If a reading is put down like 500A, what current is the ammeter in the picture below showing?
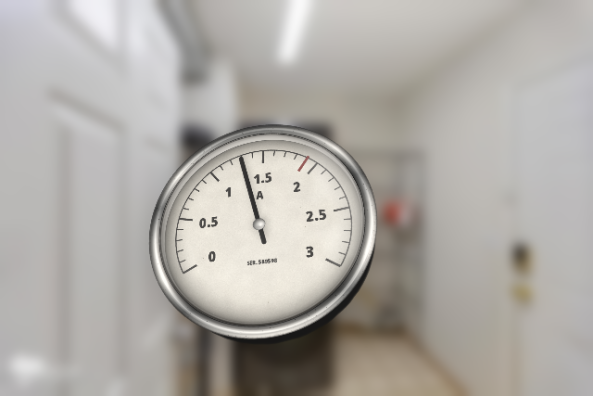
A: 1.3A
